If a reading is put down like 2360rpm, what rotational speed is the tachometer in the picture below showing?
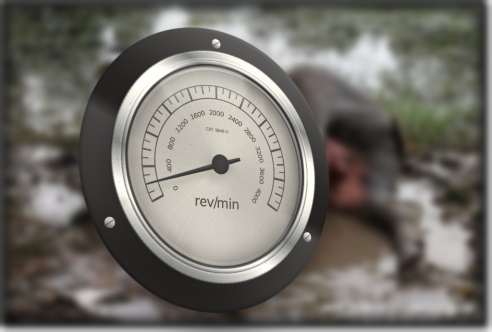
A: 200rpm
